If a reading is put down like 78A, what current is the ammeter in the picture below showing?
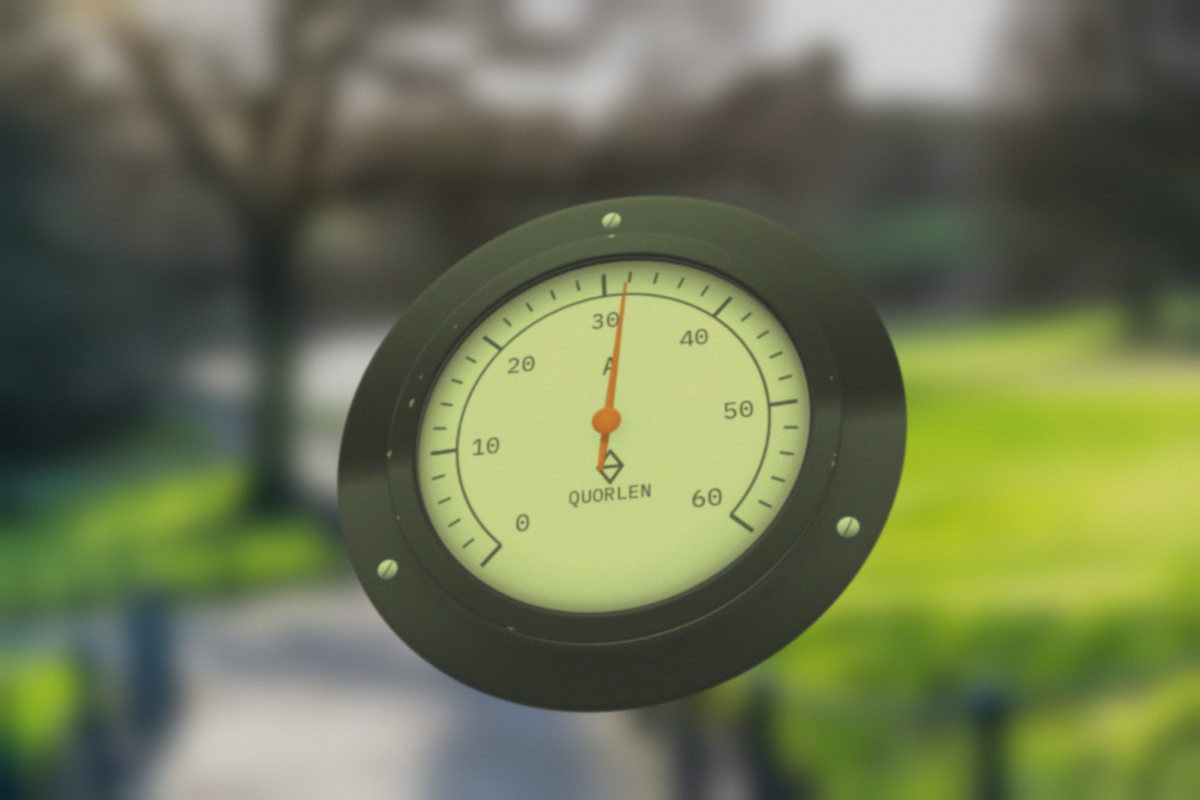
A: 32A
